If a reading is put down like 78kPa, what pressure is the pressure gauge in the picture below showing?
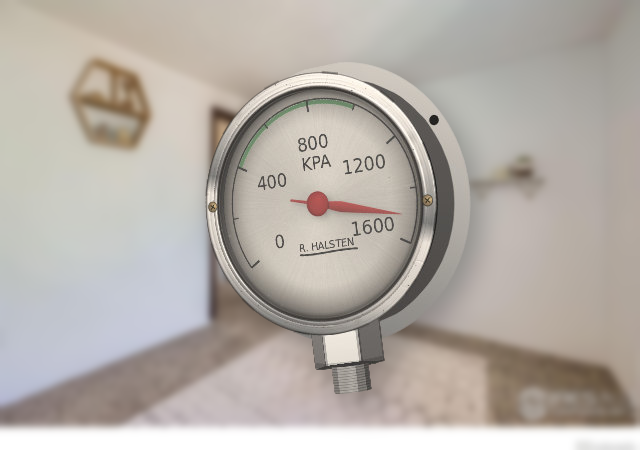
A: 1500kPa
